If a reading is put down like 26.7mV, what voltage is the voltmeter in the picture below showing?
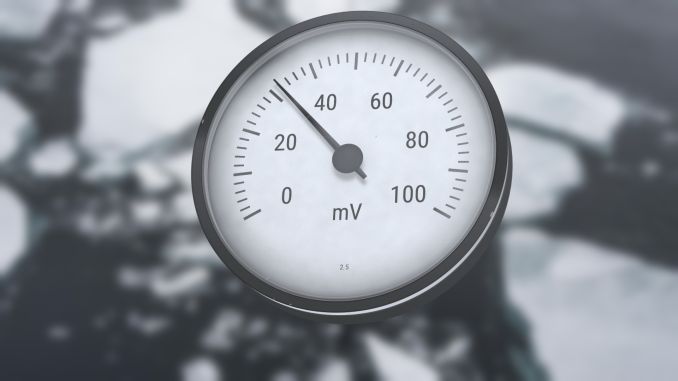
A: 32mV
